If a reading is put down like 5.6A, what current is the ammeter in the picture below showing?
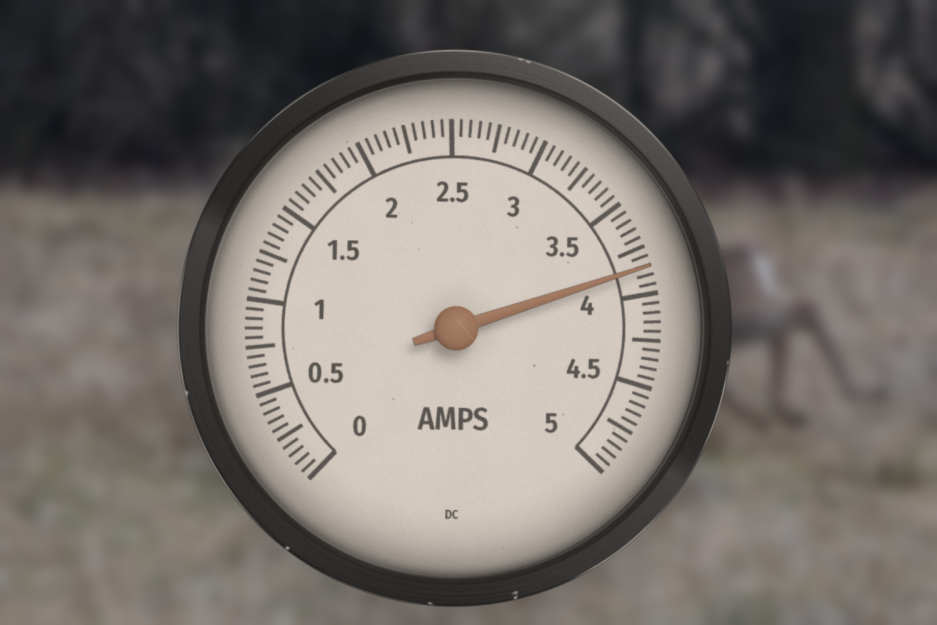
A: 3.85A
